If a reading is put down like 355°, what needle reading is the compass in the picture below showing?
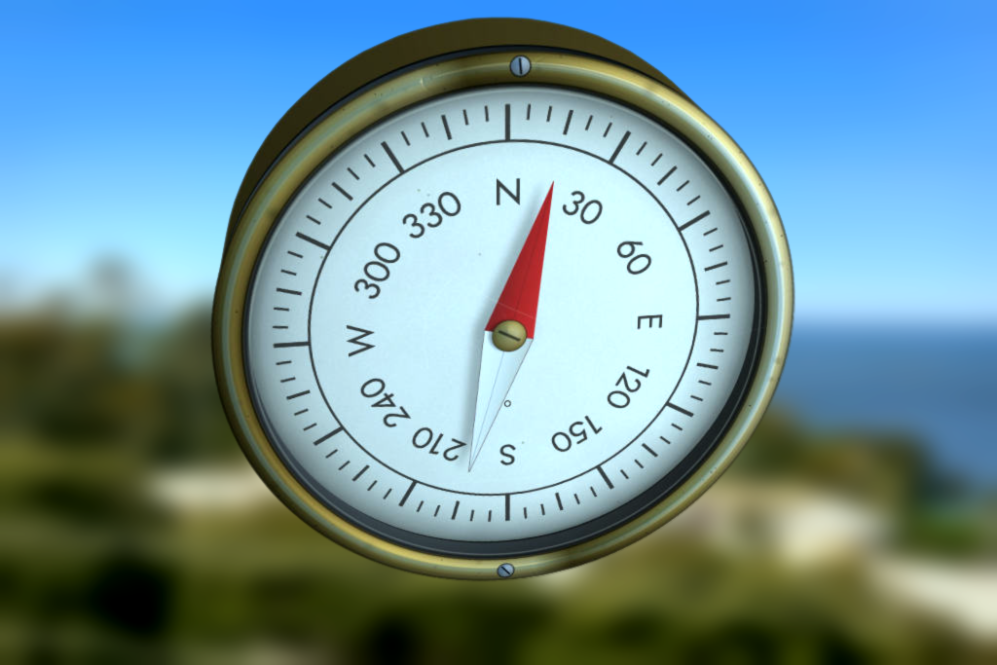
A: 15°
